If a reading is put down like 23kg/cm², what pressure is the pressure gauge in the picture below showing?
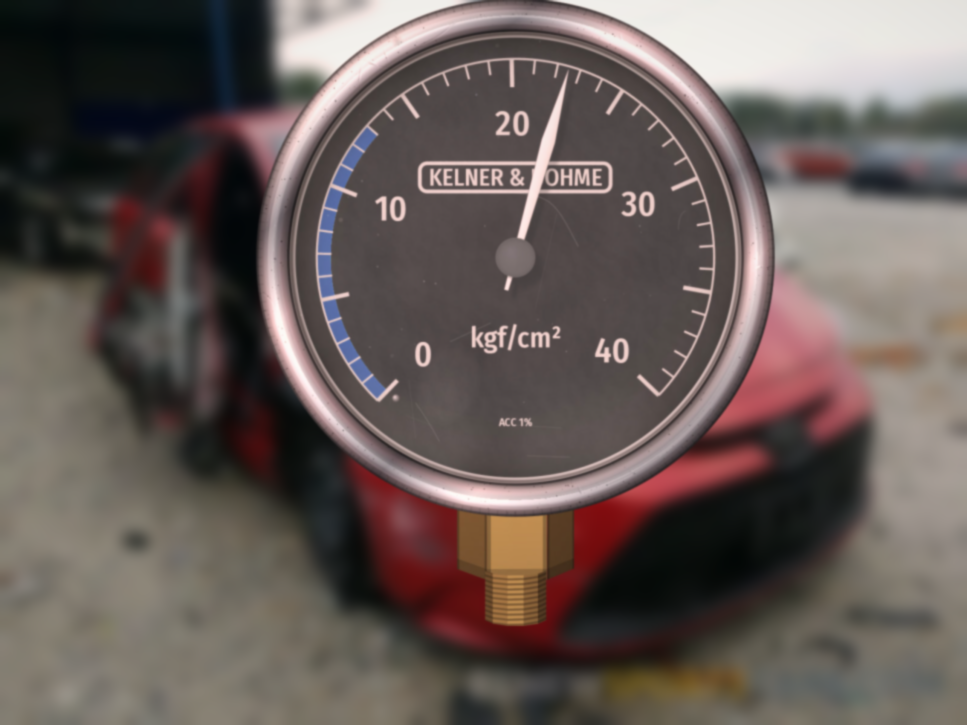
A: 22.5kg/cm²
